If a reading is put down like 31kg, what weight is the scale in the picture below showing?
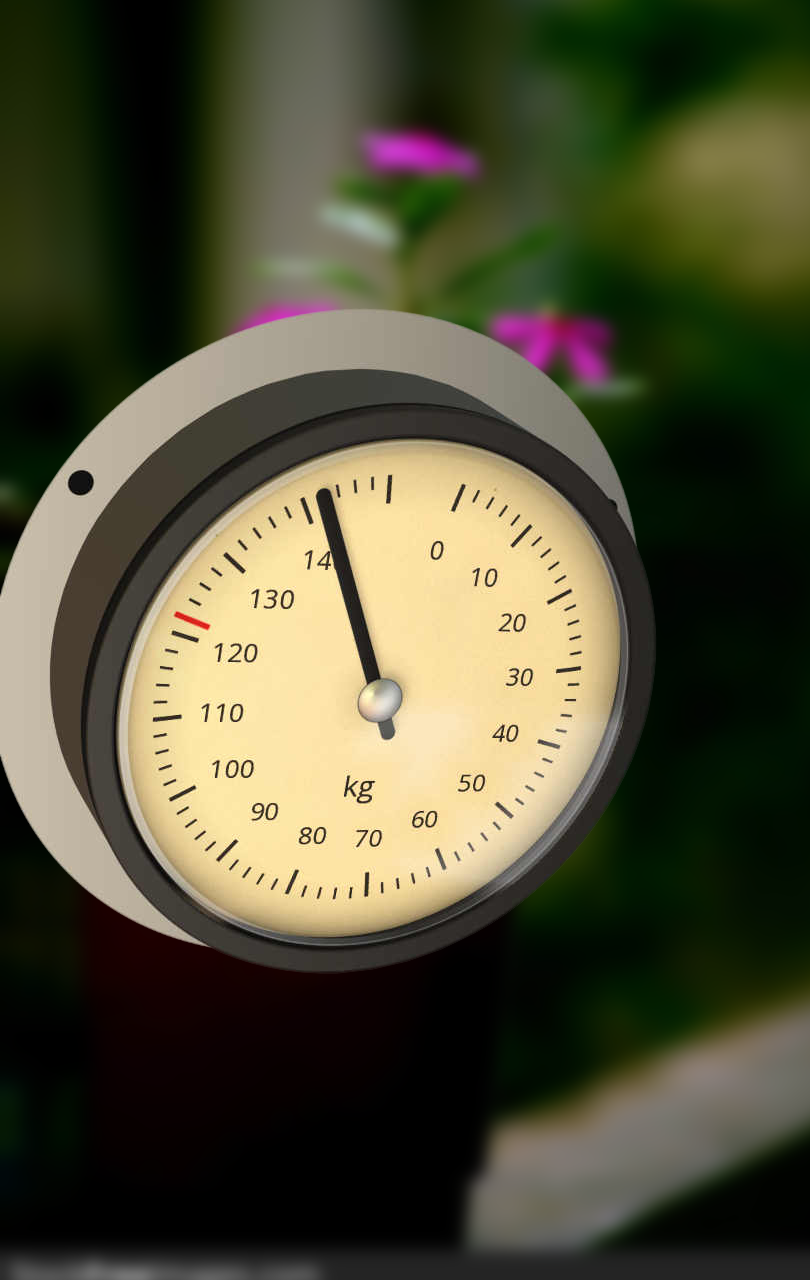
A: 142kg
